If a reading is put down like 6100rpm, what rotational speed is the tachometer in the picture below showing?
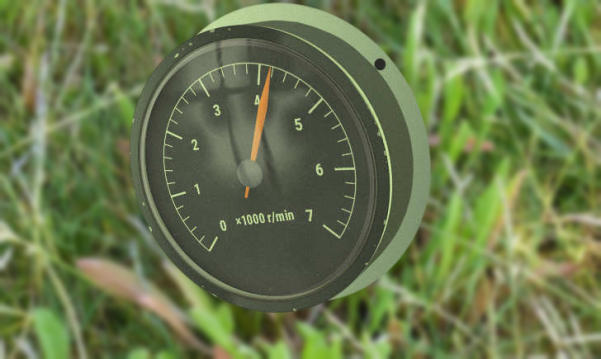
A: 4200rpm
